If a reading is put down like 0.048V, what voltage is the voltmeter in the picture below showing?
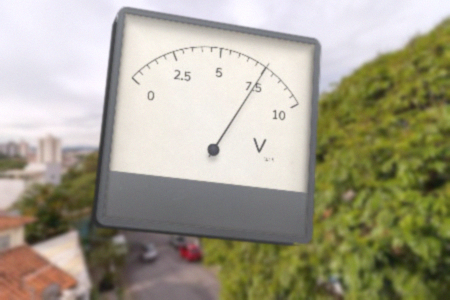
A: 7.5V
